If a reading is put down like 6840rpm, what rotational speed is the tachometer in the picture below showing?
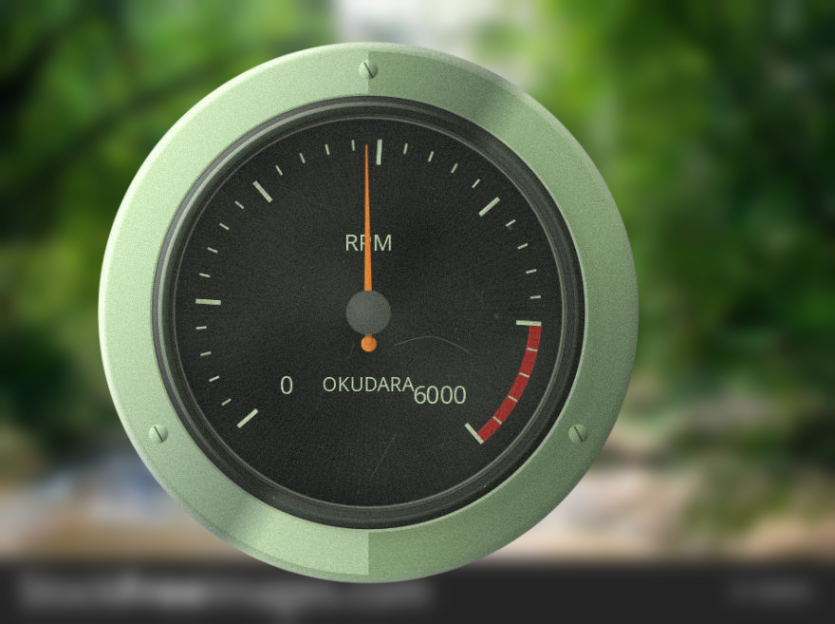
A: 2900rpm
